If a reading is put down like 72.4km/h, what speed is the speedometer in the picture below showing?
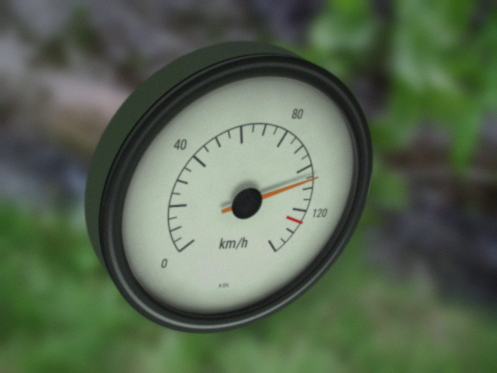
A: 105km/h
